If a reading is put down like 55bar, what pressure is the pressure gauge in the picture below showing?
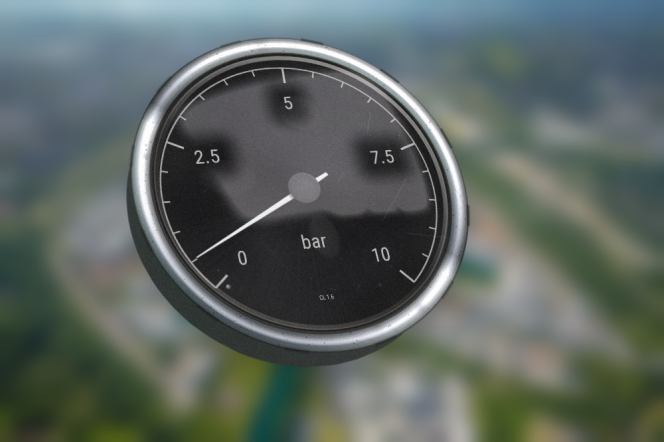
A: 0.5bar
